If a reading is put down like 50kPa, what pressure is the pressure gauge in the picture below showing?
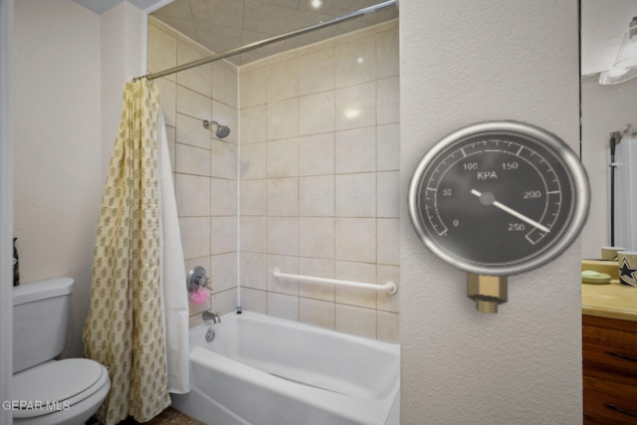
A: 235kPa
